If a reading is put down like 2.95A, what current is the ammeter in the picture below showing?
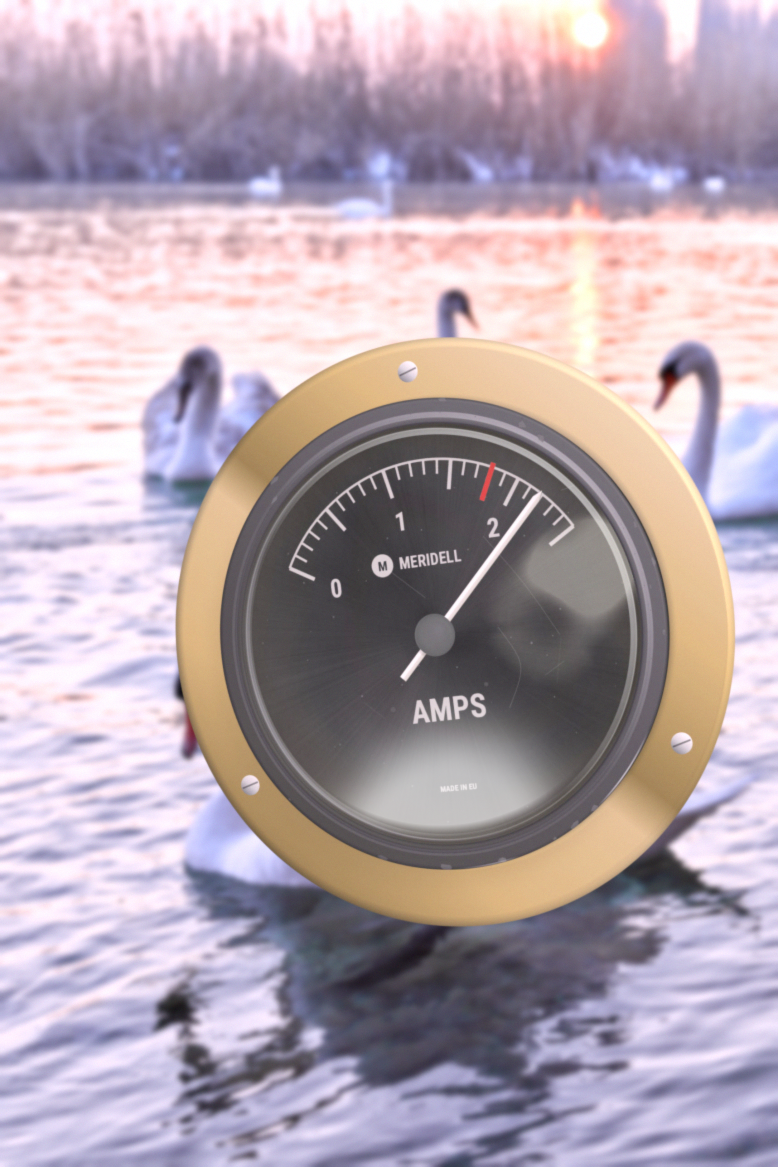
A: 2.2A
